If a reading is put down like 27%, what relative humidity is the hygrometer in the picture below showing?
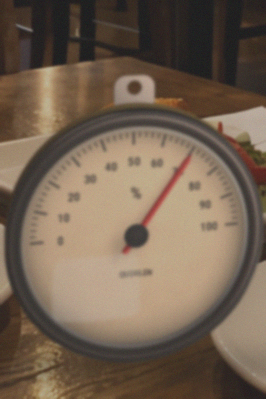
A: 70%
